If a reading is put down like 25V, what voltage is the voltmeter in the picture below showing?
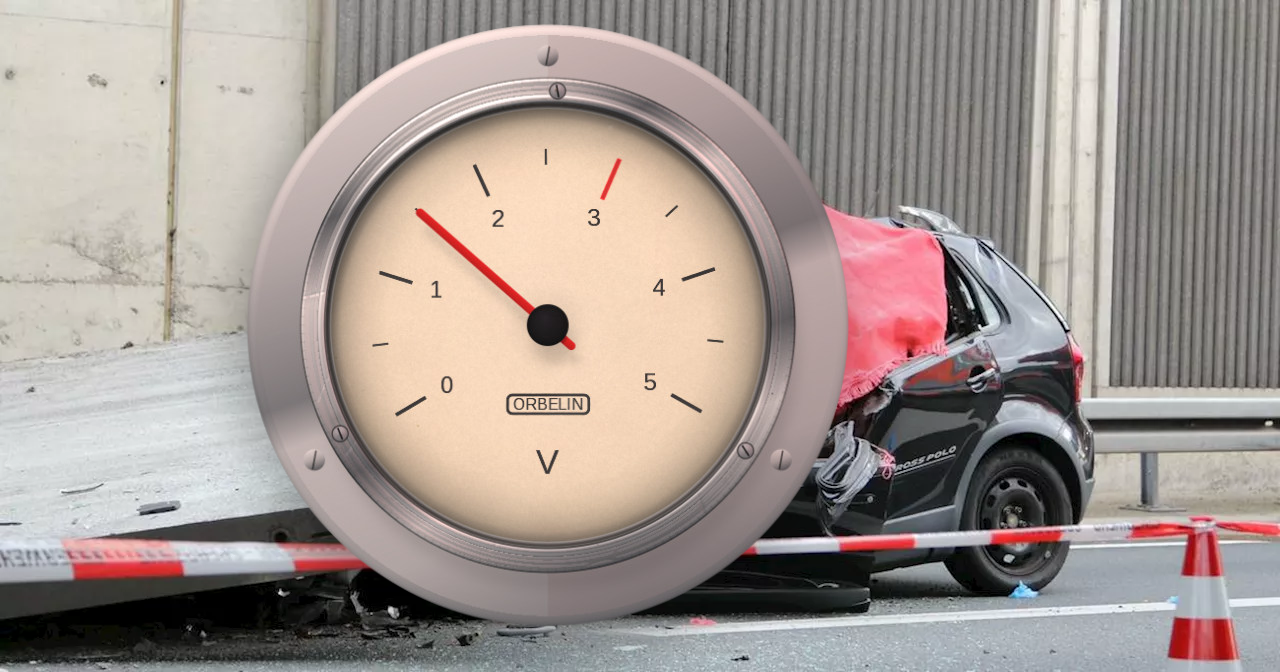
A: 1.5V
